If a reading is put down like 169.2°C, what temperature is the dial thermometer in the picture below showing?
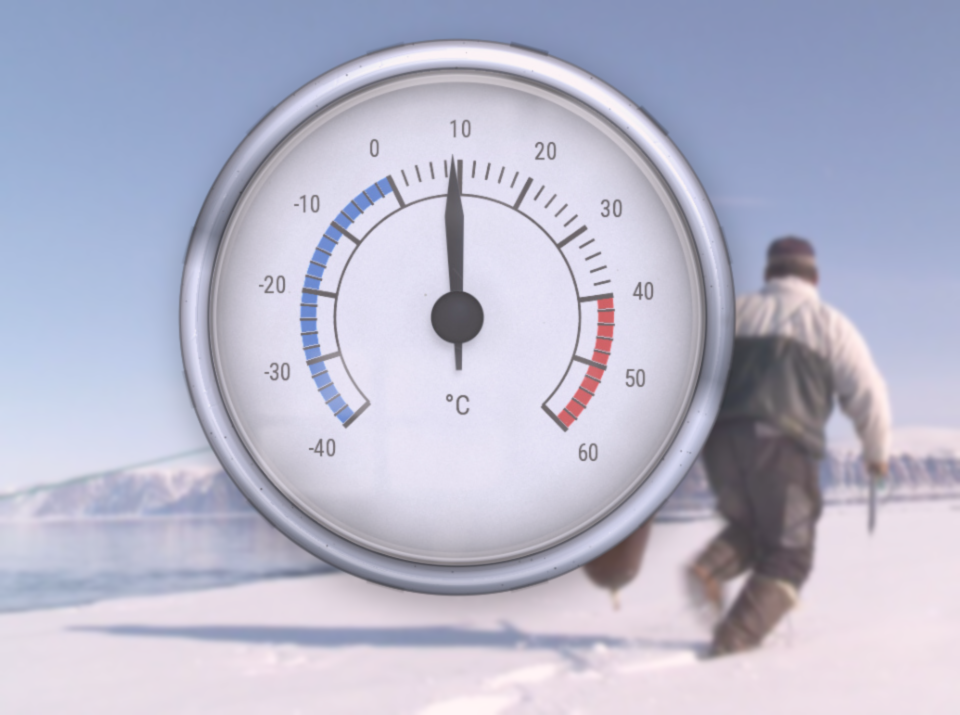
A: 9°C
